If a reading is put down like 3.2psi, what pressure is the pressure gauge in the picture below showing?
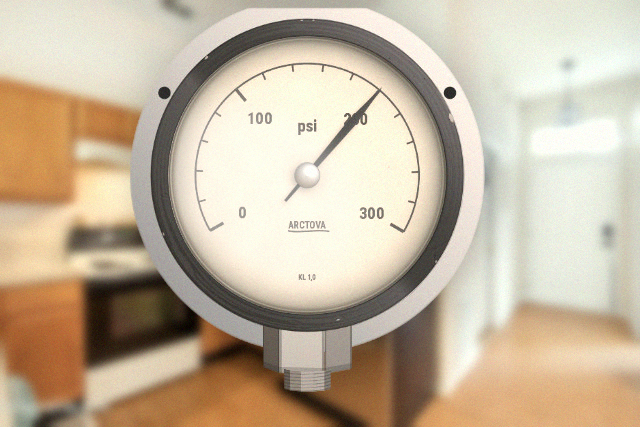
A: 200psi
